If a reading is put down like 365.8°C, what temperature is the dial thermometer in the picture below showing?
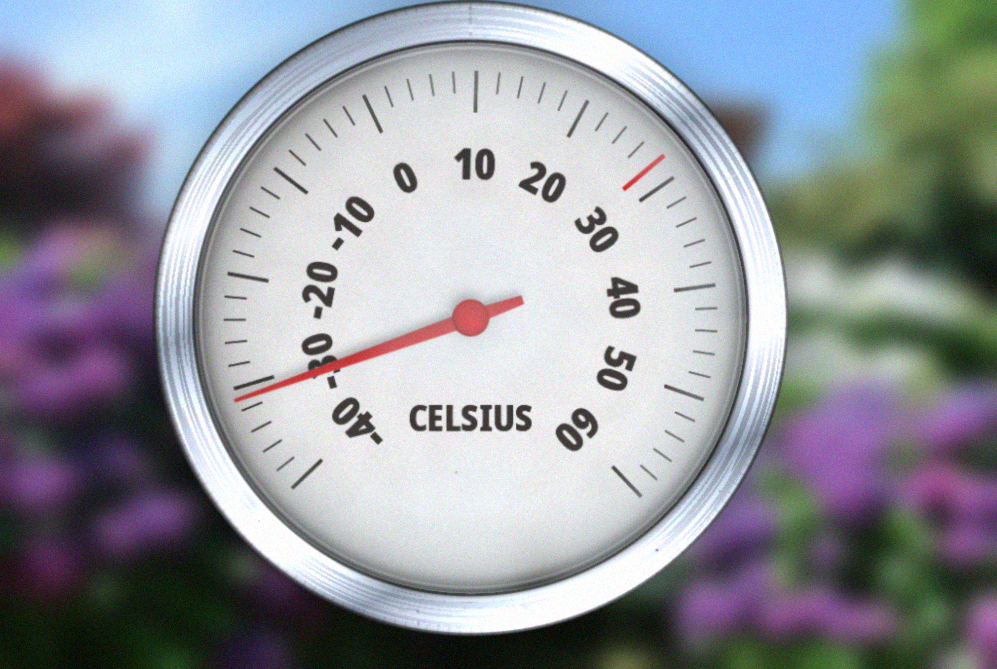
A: -31°C
